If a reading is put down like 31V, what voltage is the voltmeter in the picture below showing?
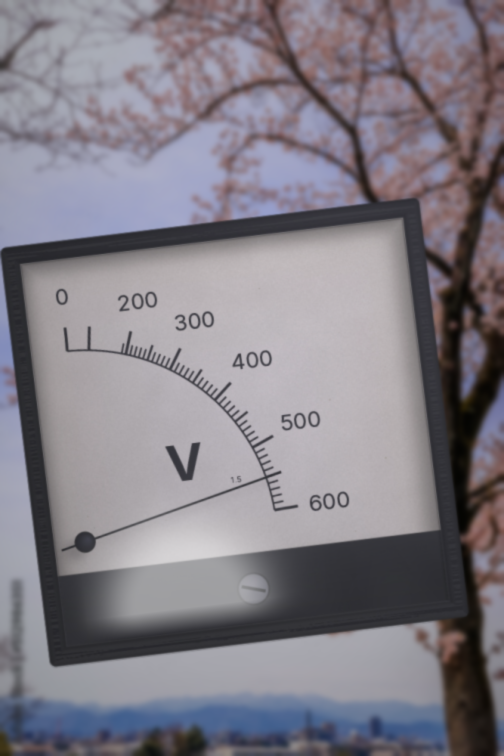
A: 550V
